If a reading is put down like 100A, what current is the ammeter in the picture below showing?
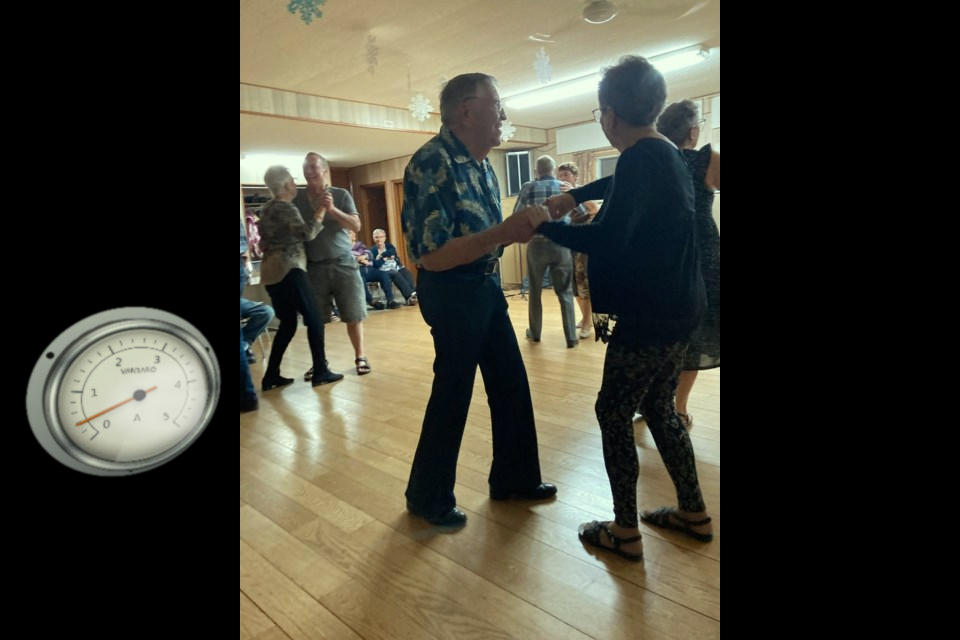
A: 0.4A
